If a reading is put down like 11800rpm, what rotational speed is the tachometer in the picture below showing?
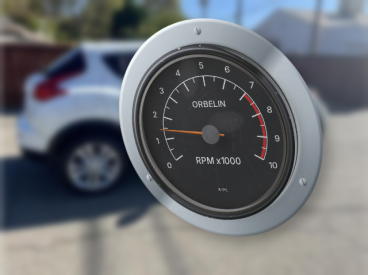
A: 1500rpm
